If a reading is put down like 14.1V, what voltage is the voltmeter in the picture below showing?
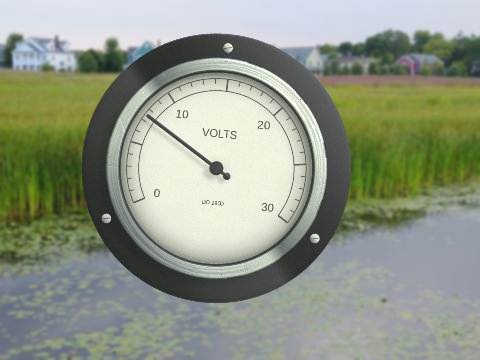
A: 7.5V
